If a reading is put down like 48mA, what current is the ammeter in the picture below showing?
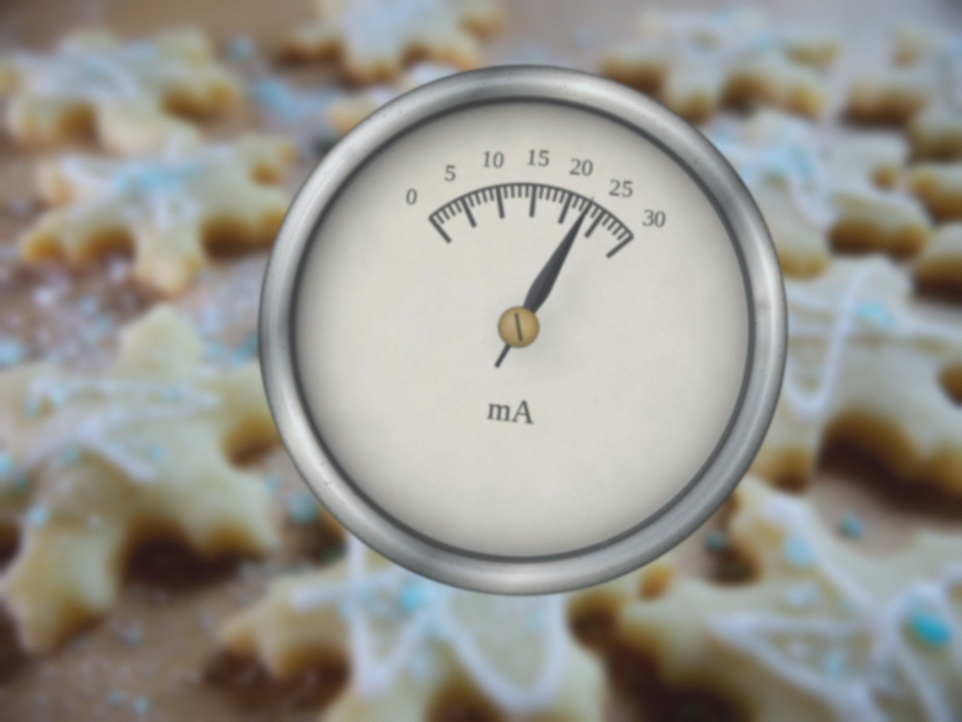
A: 23mA
